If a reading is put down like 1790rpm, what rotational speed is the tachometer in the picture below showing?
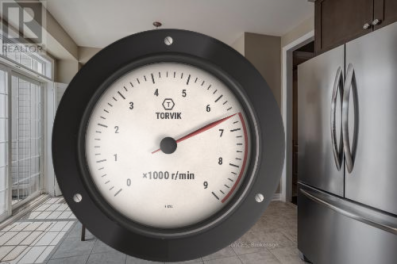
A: 6600rpm
